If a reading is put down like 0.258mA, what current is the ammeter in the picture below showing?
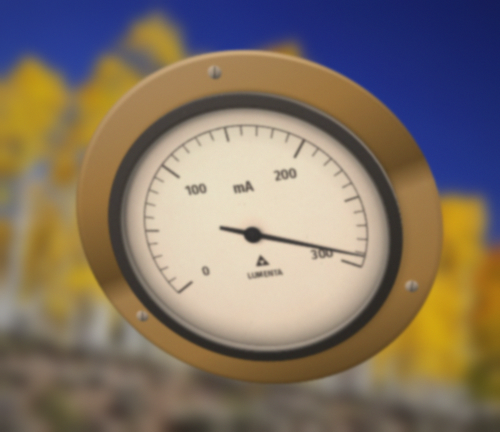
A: 290mA
